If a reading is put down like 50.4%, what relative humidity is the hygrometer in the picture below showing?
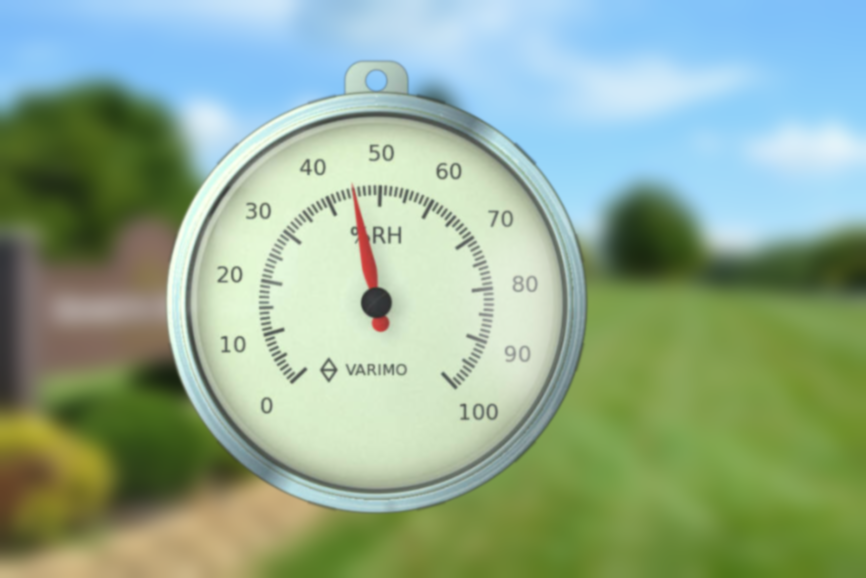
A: 45%
